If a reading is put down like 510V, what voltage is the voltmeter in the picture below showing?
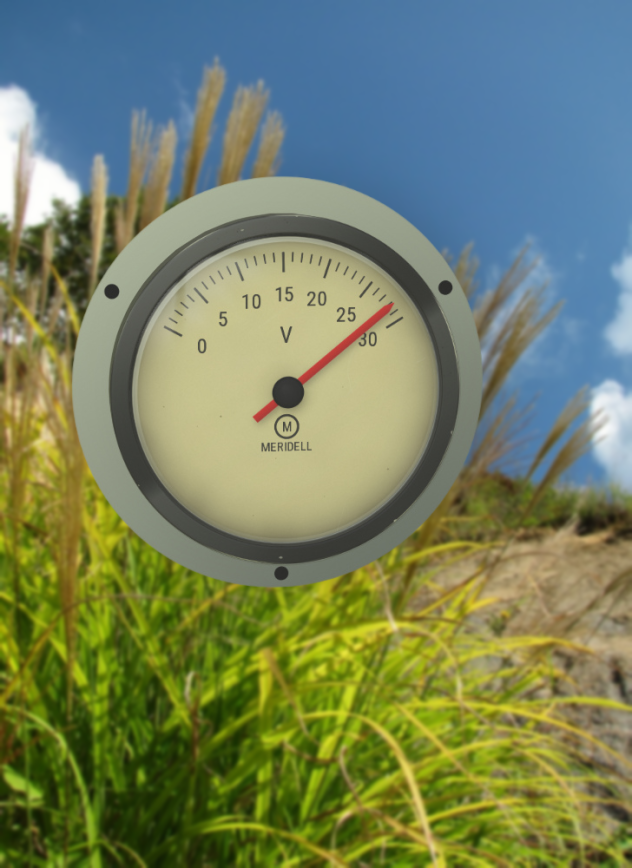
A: 28V
